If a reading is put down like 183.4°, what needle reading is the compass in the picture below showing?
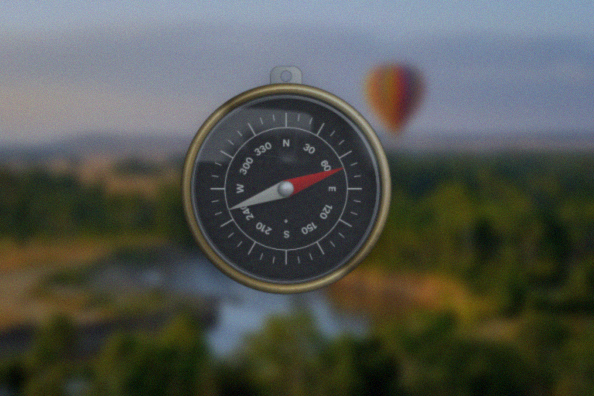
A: 70°
